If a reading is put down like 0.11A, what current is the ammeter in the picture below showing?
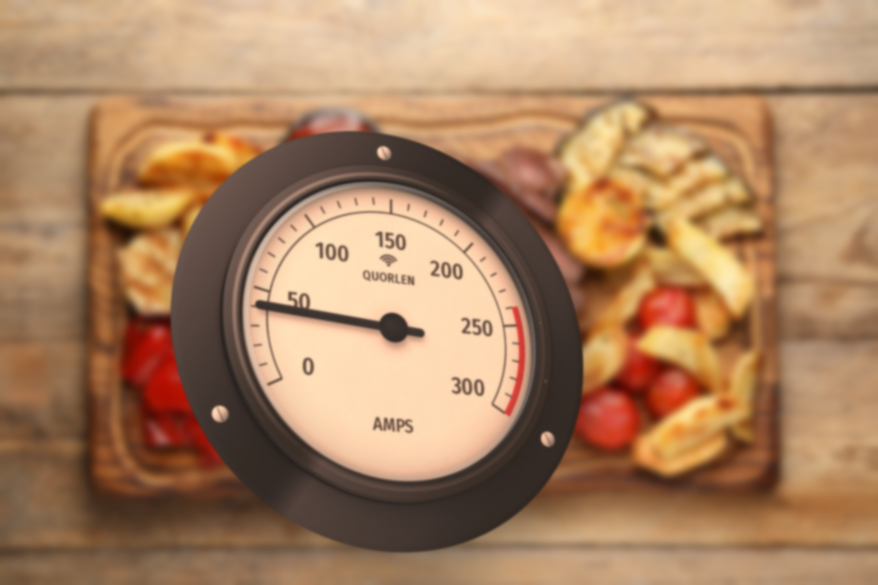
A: 40A
